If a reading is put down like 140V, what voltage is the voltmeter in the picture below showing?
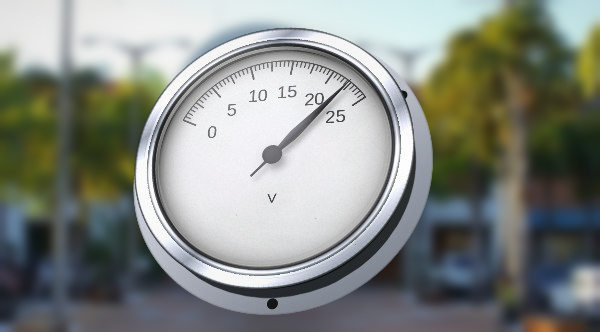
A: 22.5V
